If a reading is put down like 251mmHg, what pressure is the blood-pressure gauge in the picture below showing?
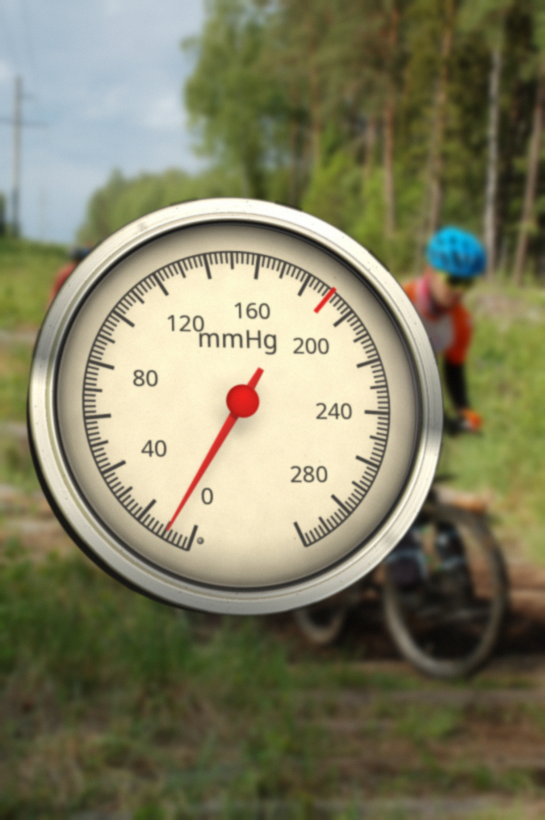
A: 10mmHg
